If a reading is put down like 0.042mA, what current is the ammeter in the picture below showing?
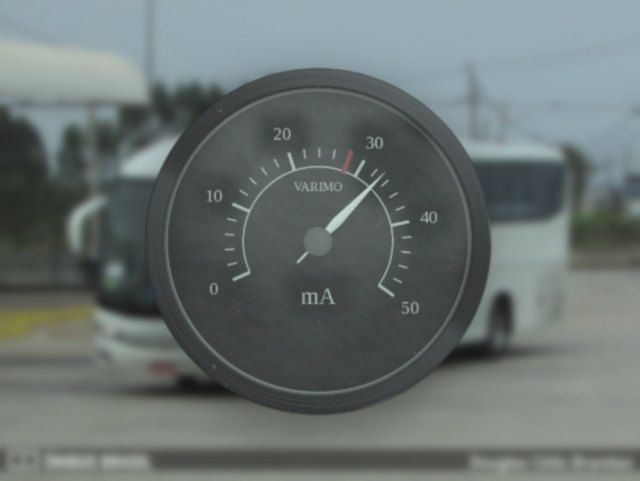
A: 33mA
